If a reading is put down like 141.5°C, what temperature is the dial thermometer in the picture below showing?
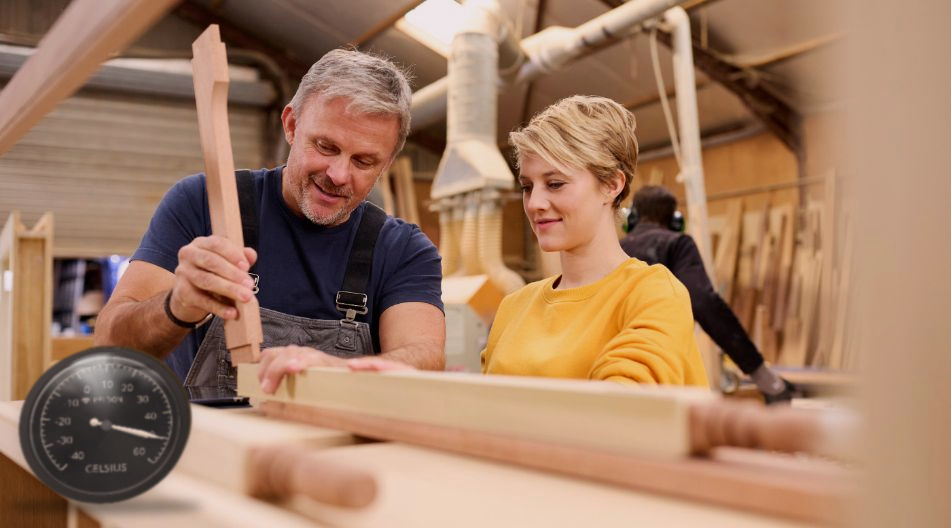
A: 50°C
